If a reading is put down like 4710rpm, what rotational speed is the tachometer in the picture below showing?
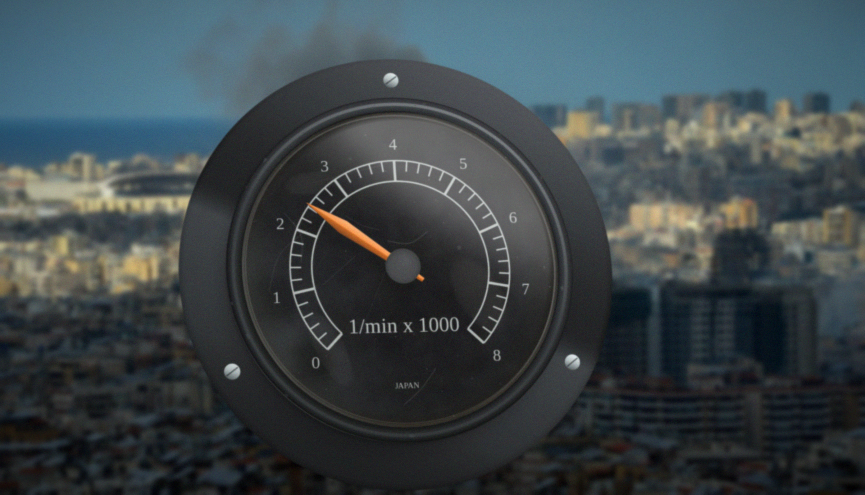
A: 2400rpm
